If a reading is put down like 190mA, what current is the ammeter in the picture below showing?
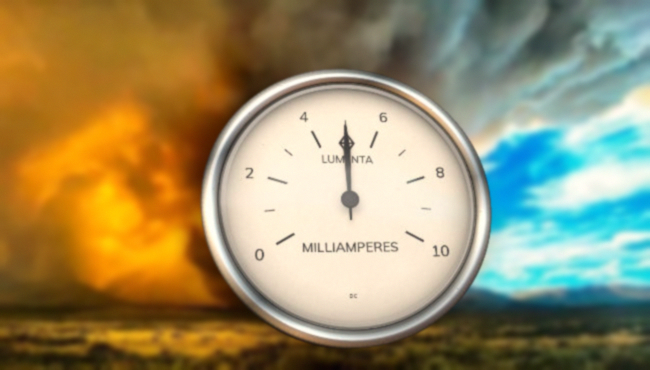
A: 5mA
